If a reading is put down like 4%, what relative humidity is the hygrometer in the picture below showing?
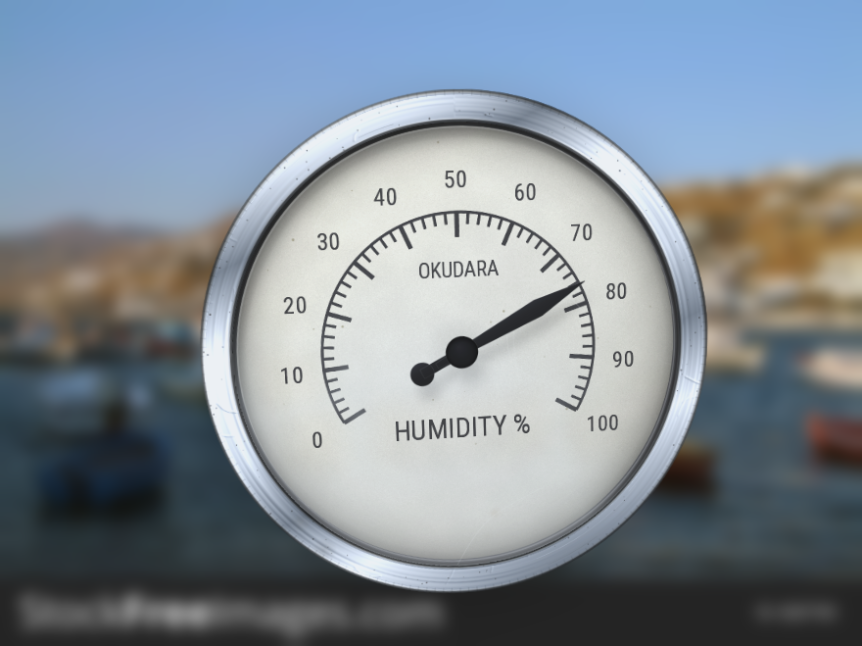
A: 76%
